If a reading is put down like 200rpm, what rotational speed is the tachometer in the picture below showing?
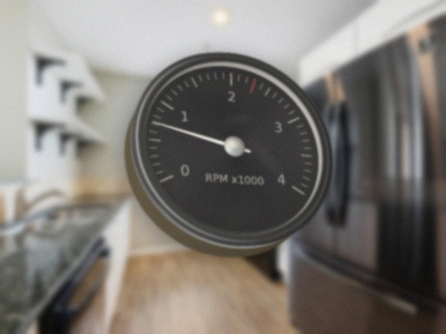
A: 700rpm
